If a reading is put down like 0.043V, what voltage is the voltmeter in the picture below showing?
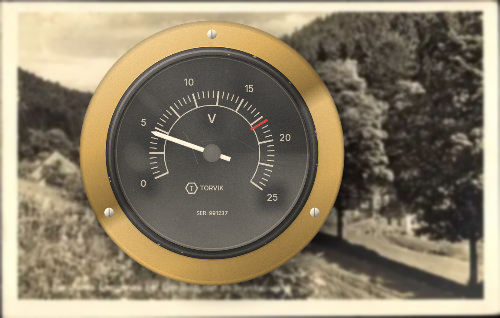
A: 4.5V
